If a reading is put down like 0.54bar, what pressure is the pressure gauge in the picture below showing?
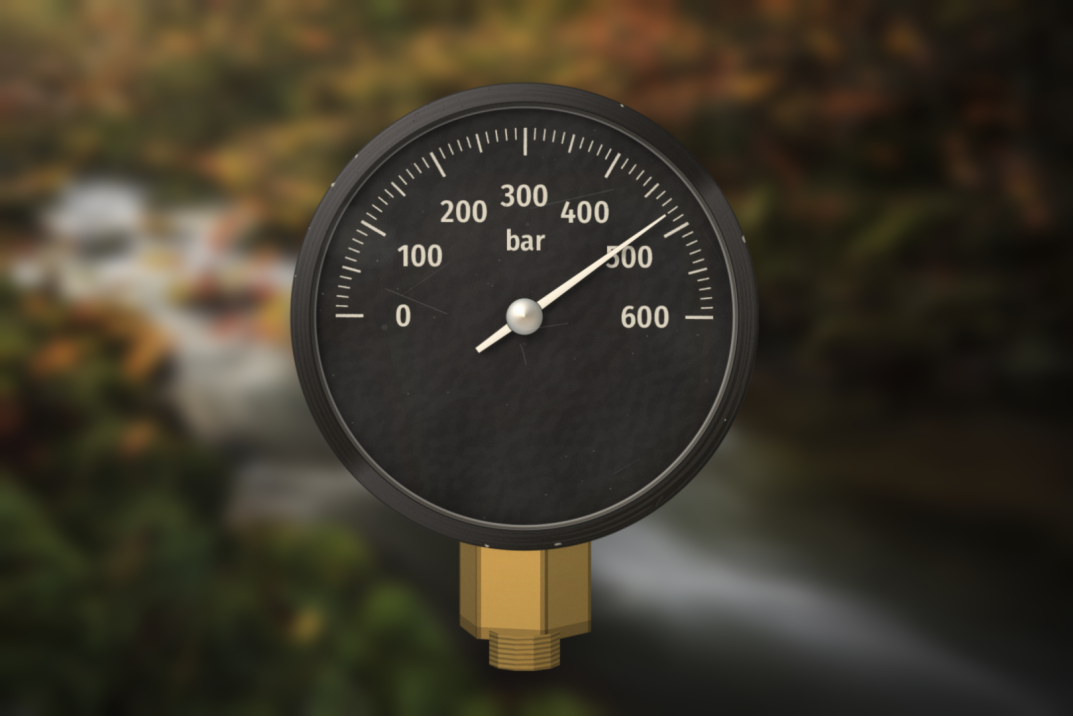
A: 480bar
